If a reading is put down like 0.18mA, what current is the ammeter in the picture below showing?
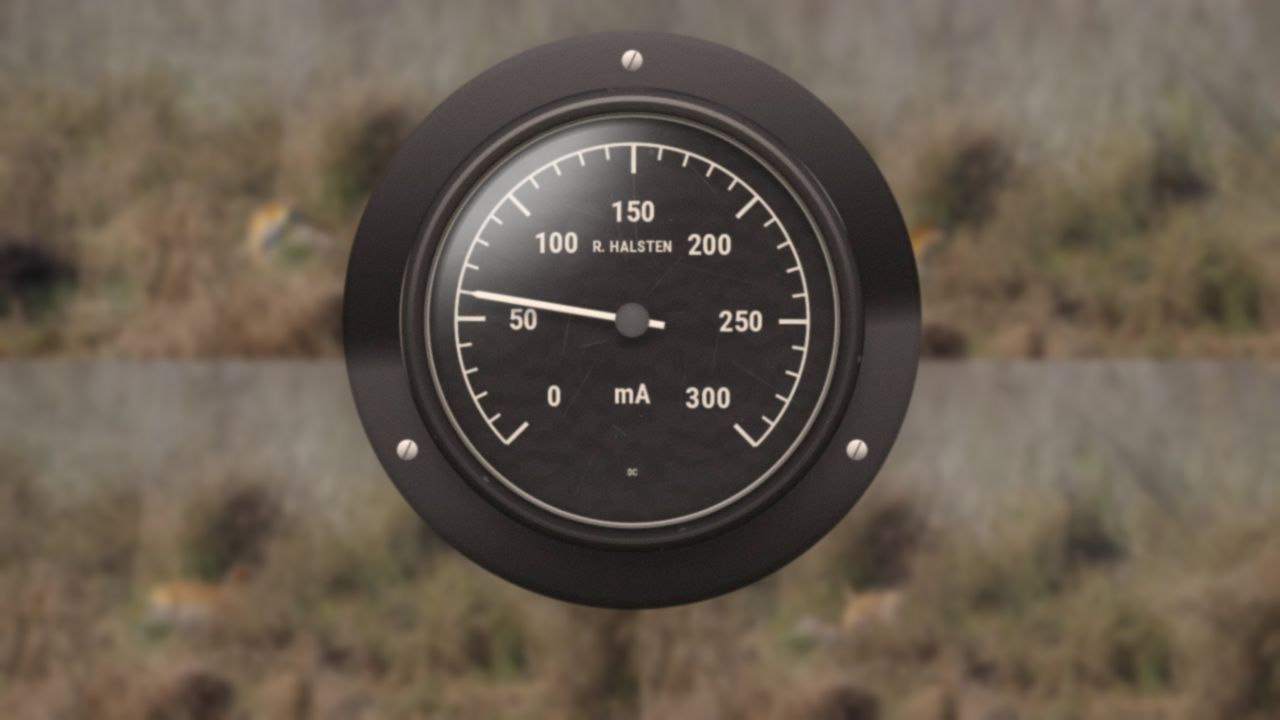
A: 60mA
